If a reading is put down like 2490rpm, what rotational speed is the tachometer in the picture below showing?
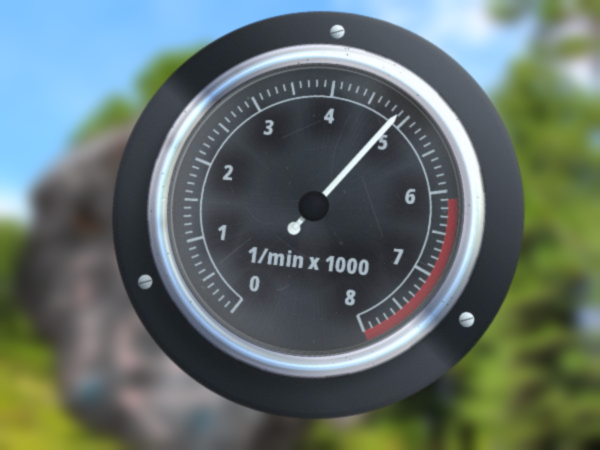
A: 4900rpm
